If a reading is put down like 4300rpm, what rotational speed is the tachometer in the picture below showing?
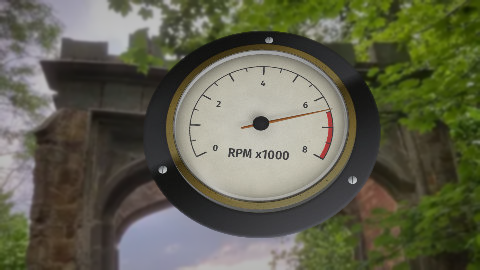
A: 6500rpm
